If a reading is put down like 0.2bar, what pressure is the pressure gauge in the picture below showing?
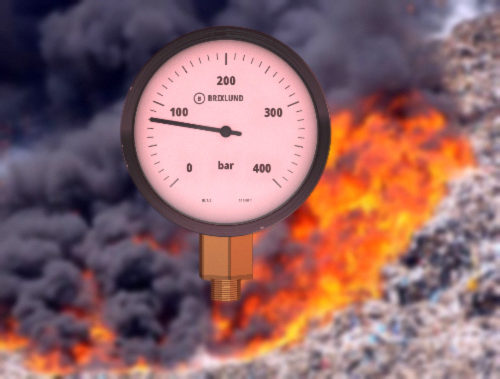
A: 80bar
